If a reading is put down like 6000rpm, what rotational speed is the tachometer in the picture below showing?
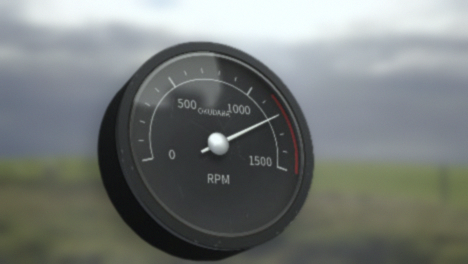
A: 1200rpm
